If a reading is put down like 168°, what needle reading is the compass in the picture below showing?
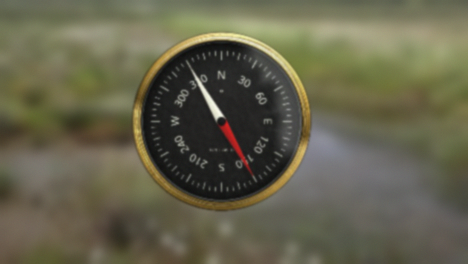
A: 150°
